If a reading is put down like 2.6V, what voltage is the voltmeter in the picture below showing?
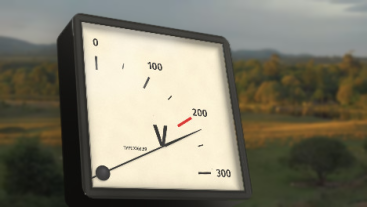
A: 225V
